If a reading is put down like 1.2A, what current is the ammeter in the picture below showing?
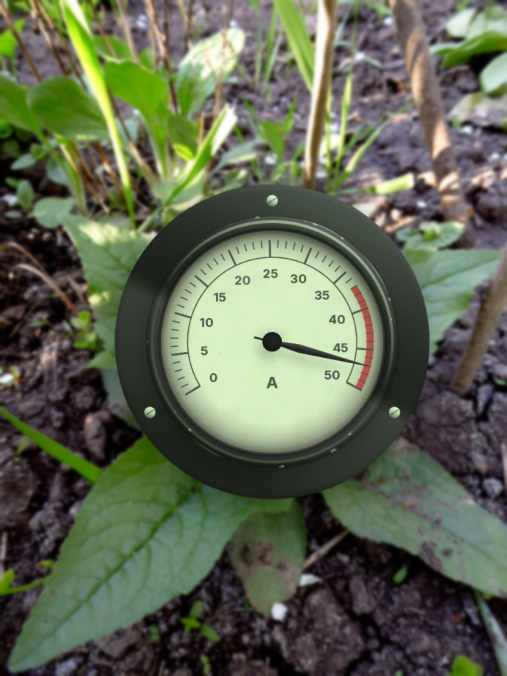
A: 47A
